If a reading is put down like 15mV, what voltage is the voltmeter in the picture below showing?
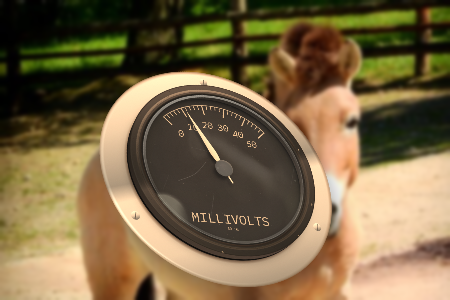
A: 10mV
